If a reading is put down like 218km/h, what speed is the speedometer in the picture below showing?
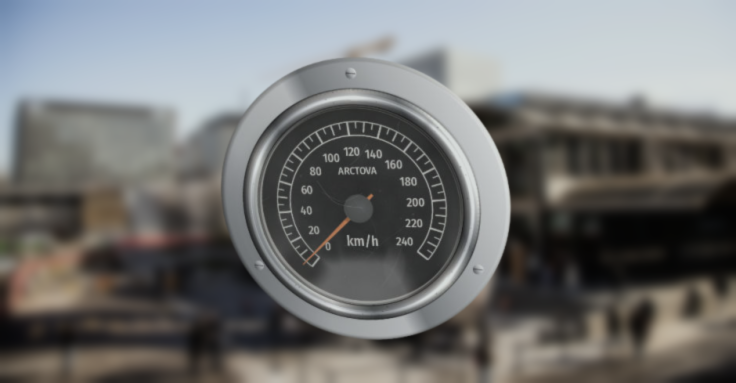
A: 5km/h
